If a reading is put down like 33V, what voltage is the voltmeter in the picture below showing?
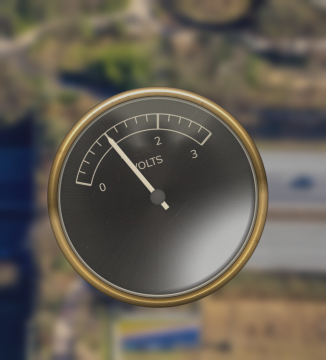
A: 1V
